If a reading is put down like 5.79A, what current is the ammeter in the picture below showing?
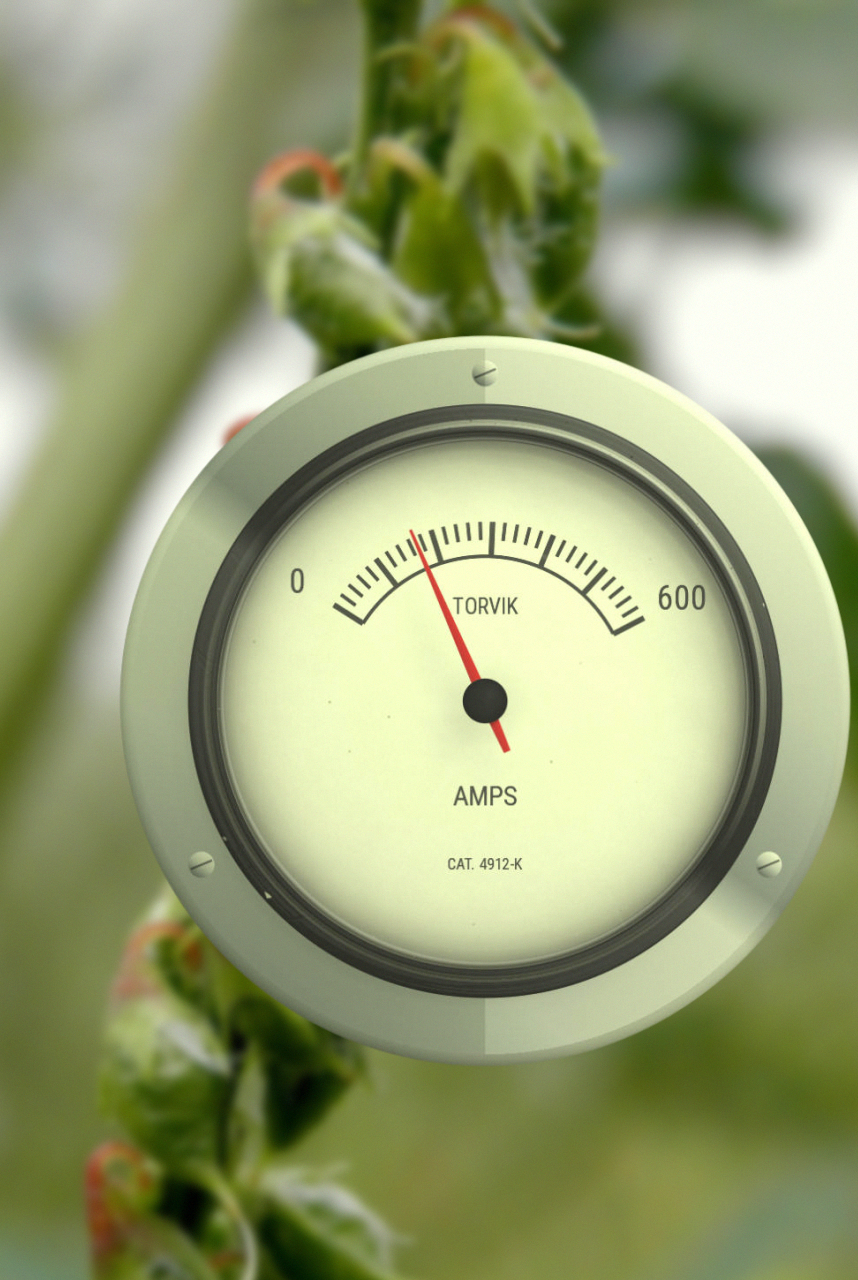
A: 170A
